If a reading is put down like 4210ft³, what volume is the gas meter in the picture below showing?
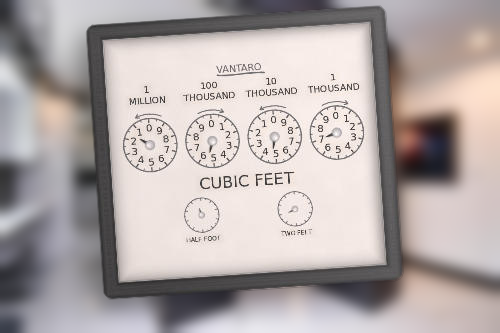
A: 154700ft³
